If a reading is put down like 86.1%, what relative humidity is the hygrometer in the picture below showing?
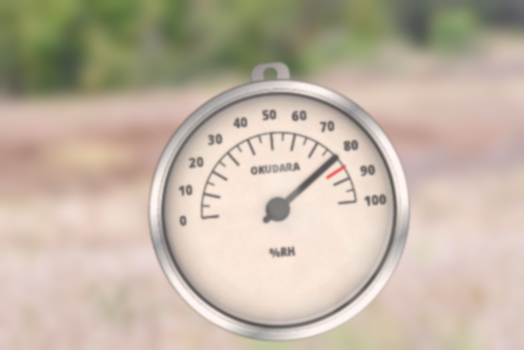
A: 80%
